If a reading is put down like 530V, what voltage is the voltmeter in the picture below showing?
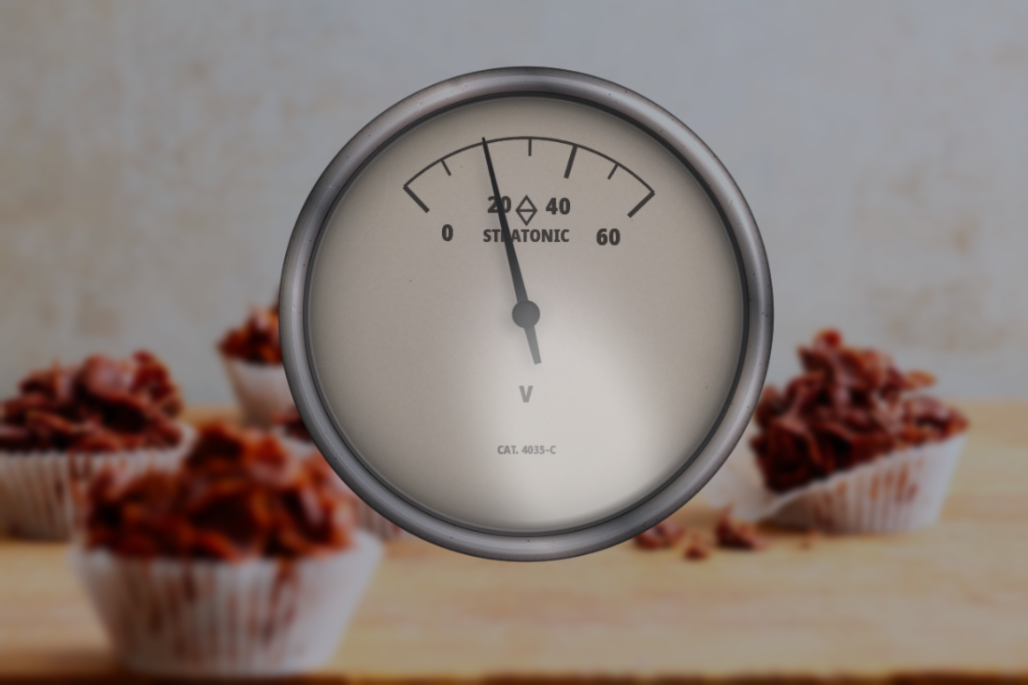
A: 20V
